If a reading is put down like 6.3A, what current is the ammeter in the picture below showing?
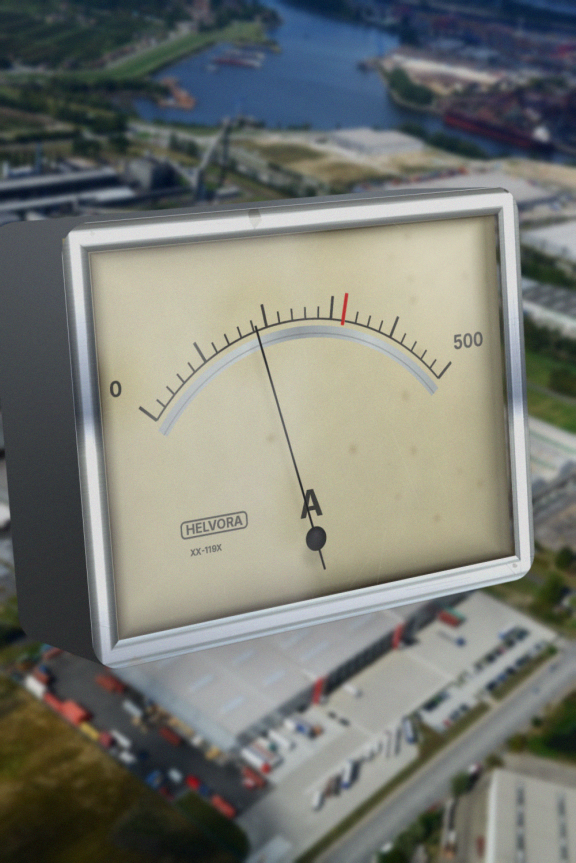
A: 180A
